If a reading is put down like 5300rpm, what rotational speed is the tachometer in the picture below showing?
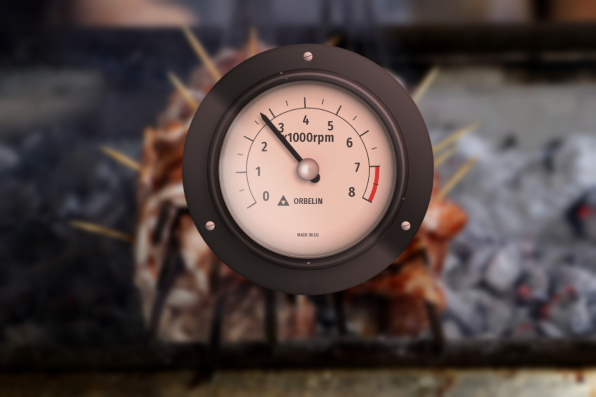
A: 2750rpm
